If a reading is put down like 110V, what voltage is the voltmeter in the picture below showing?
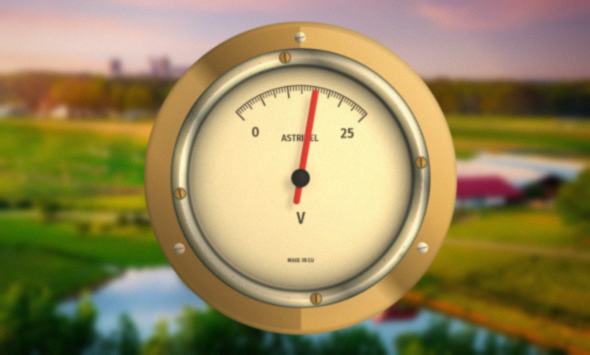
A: 15V
